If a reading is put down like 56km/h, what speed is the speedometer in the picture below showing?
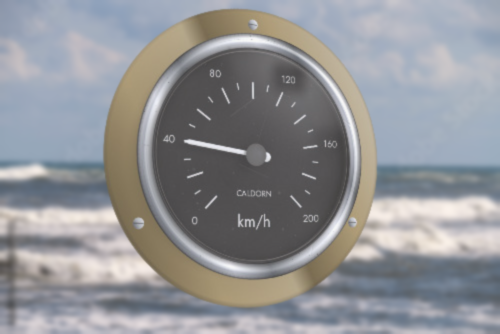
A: 40km/h
